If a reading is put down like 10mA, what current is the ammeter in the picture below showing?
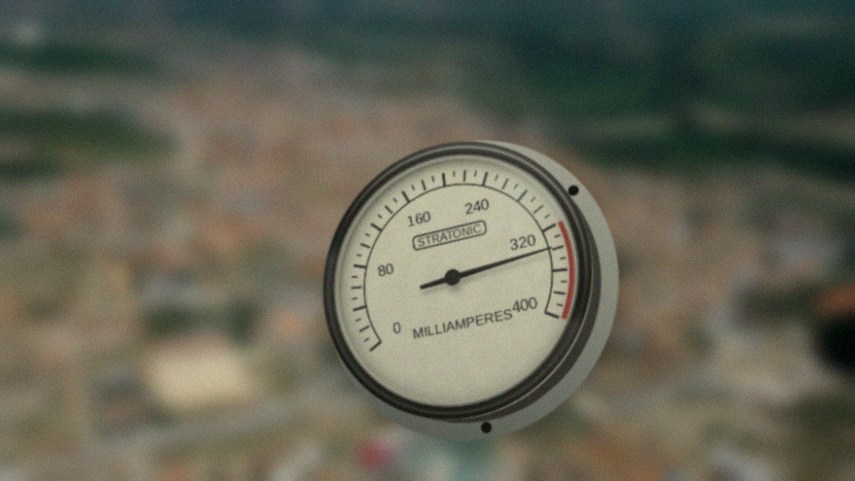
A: 340mA
